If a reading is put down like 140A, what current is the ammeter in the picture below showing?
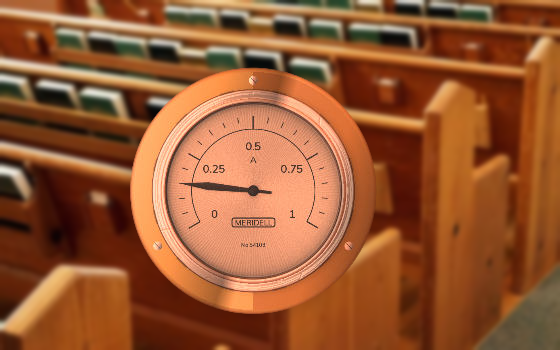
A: 0.15A
